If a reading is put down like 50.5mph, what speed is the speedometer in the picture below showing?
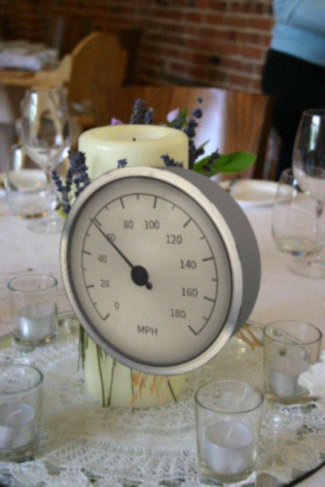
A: 60mph
